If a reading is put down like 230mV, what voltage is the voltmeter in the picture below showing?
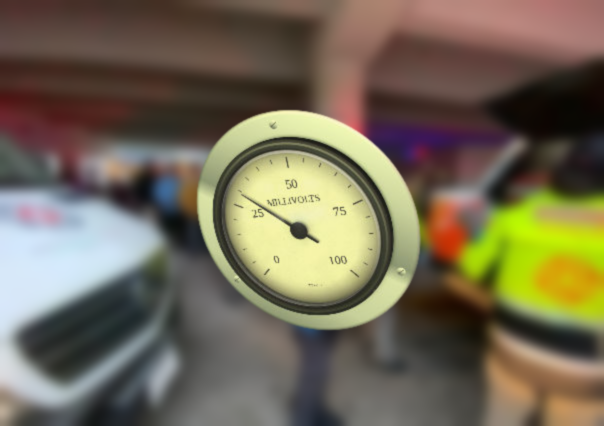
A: 30mV
